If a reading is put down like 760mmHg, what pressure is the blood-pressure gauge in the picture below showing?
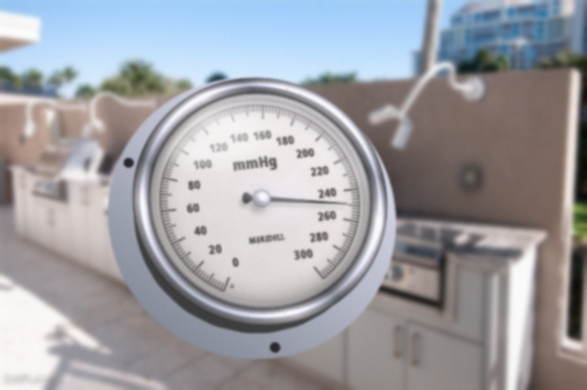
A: 250mmHg
